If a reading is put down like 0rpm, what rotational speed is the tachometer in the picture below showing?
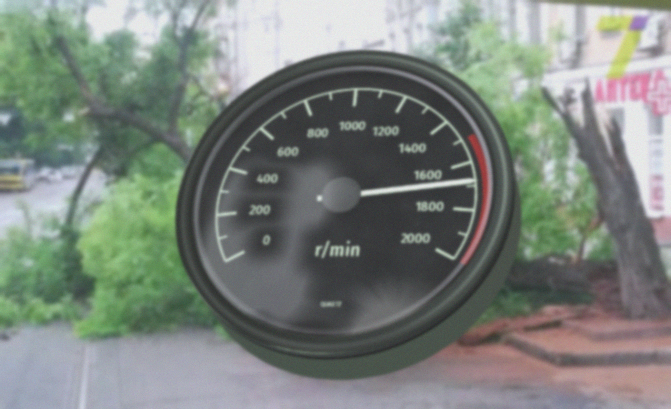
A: 1700rpm
